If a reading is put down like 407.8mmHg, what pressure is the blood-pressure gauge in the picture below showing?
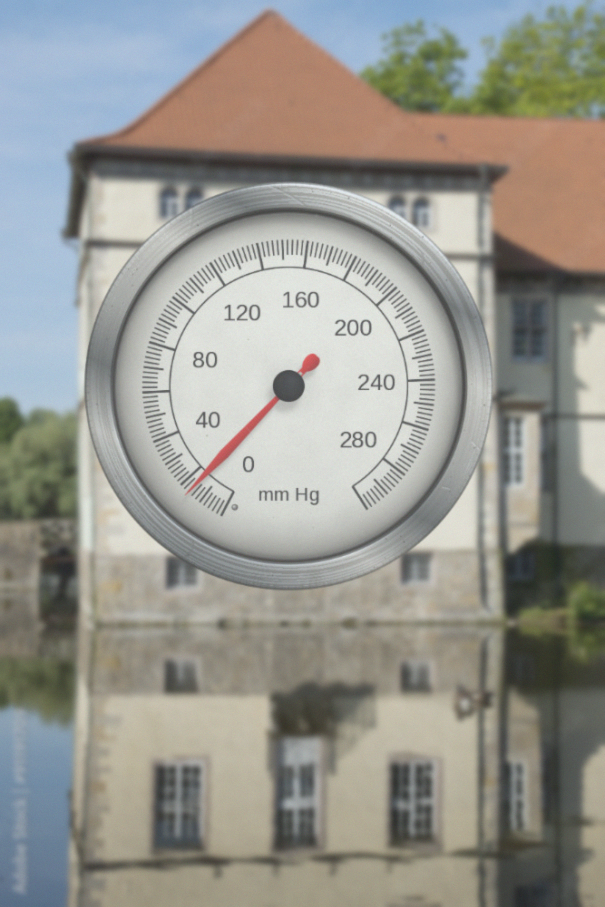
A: 16mmHg
